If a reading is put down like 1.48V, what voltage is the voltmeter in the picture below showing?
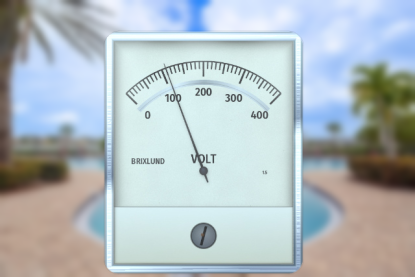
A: 110V
